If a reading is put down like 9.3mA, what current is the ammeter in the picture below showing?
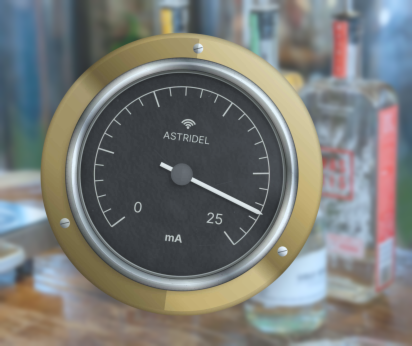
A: 22.5mA
